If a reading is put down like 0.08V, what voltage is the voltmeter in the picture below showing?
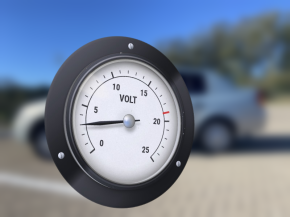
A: 3V
